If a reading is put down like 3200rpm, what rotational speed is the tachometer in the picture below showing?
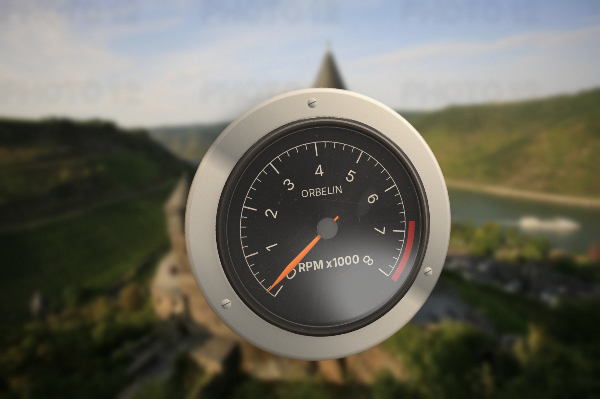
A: 200rpm
